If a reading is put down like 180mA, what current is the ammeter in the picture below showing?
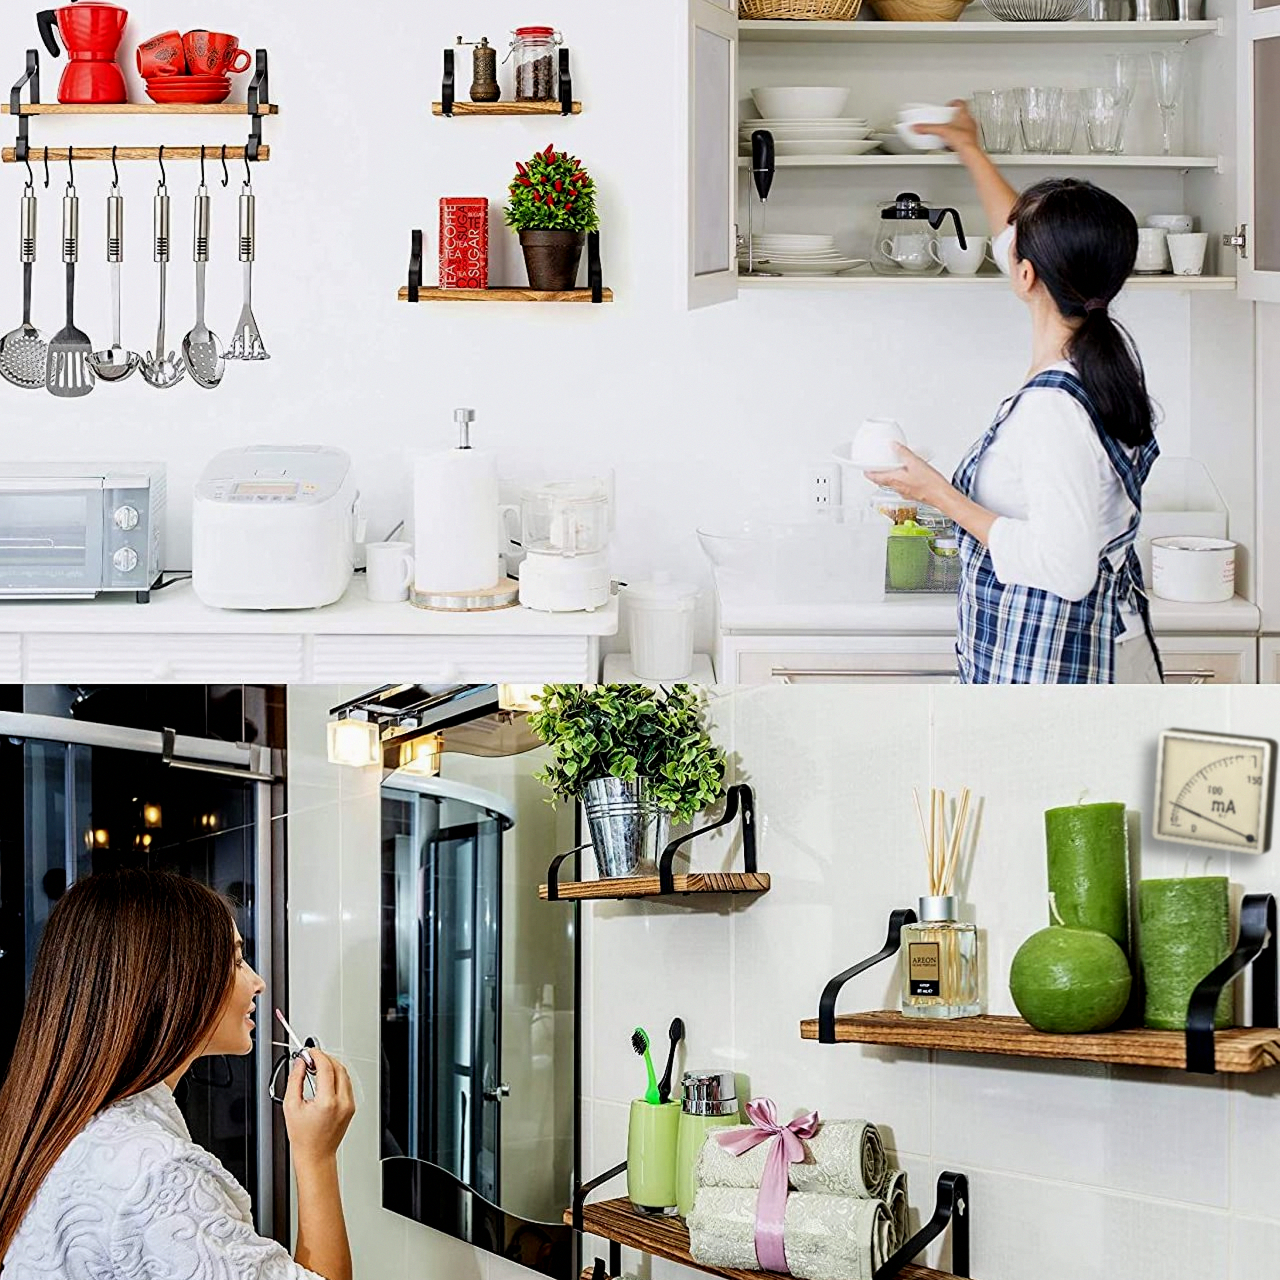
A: 50mA
